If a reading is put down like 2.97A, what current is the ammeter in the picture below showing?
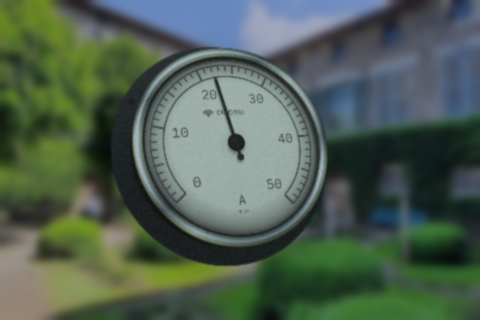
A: 22A
